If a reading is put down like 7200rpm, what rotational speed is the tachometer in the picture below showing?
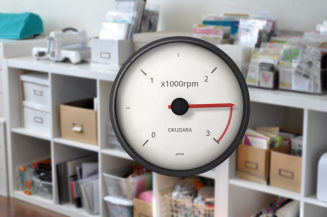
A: 2500rpm
